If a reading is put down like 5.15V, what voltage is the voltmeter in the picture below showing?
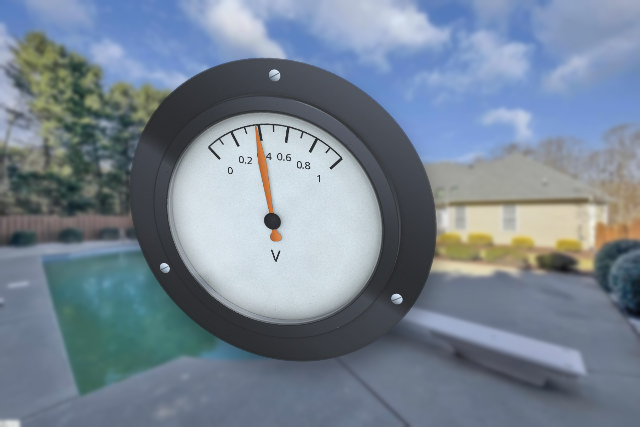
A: 0.4V
